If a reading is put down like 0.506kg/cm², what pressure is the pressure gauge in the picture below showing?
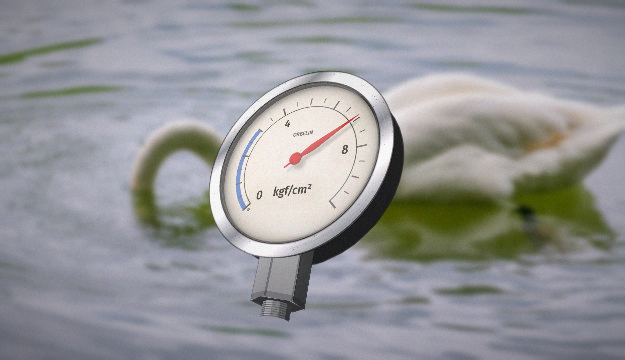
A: 7kg/cm²
